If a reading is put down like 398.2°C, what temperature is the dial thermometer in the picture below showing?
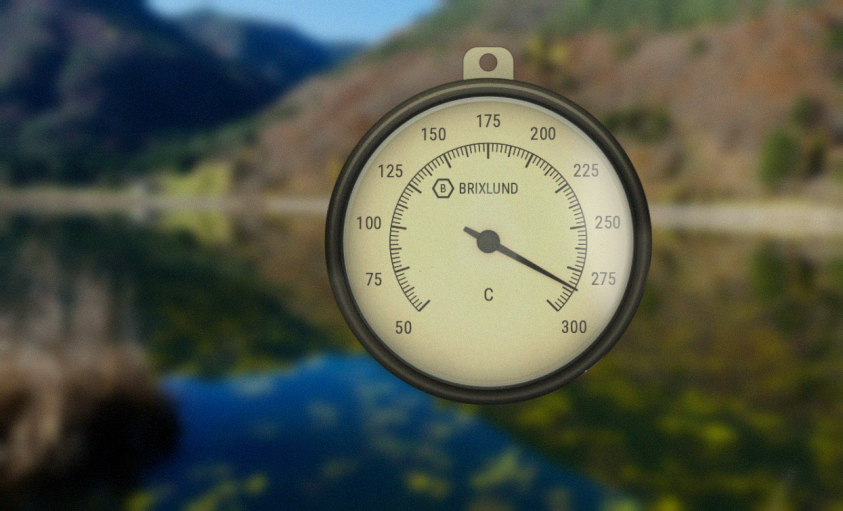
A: 285°C
